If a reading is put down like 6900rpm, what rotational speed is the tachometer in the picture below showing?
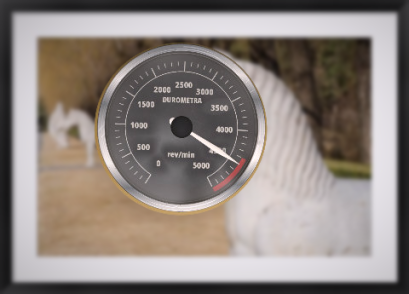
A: 4500rpm
